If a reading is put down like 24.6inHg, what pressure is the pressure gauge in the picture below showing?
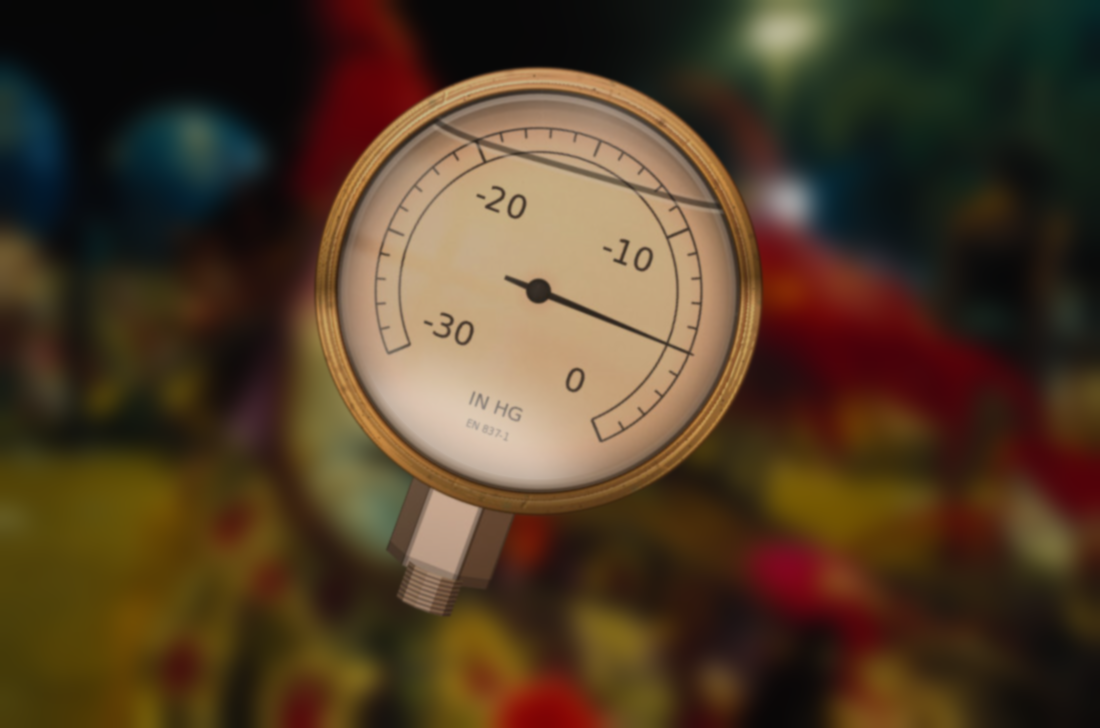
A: -5inHg
